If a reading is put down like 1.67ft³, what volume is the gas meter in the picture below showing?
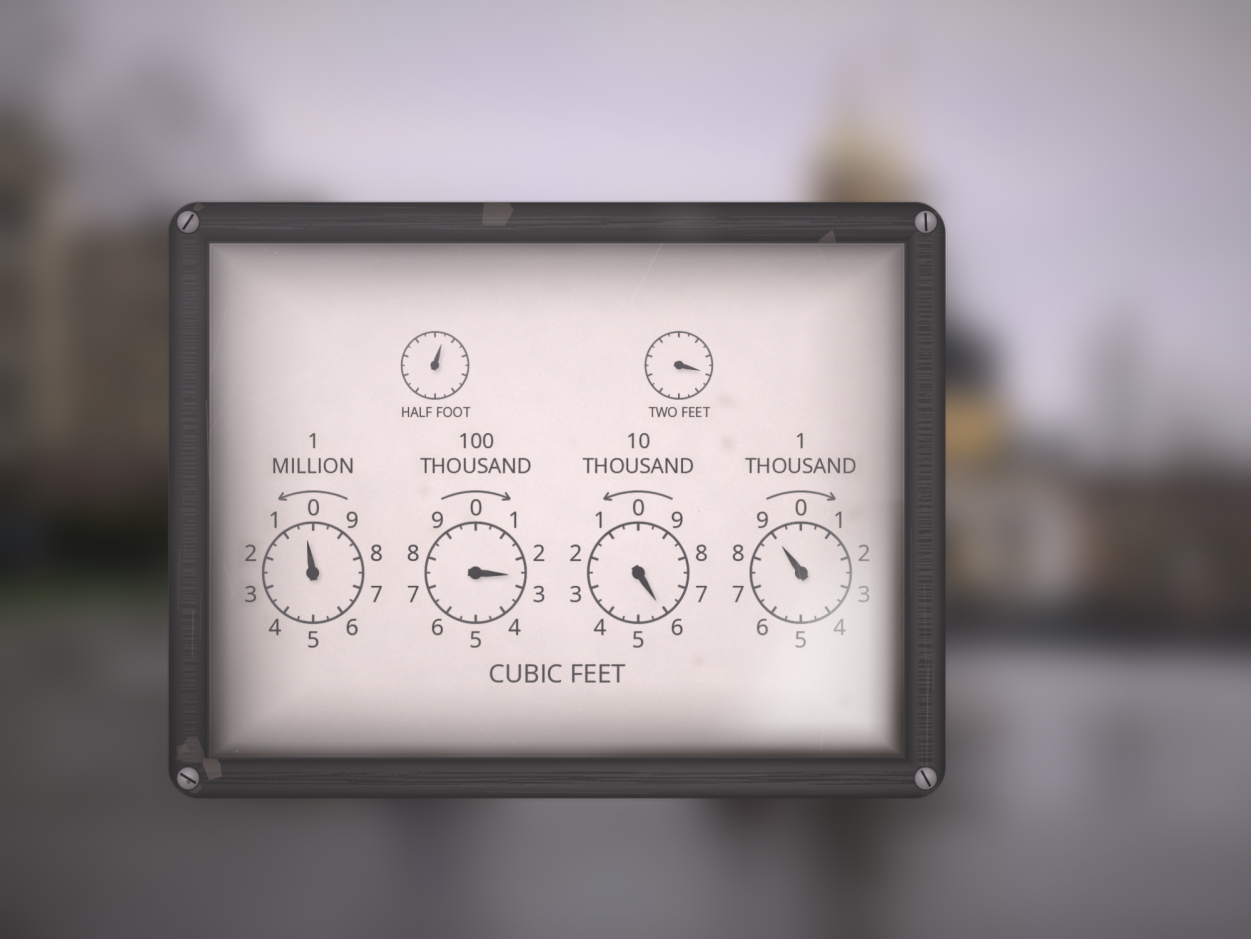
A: 25900ft³
